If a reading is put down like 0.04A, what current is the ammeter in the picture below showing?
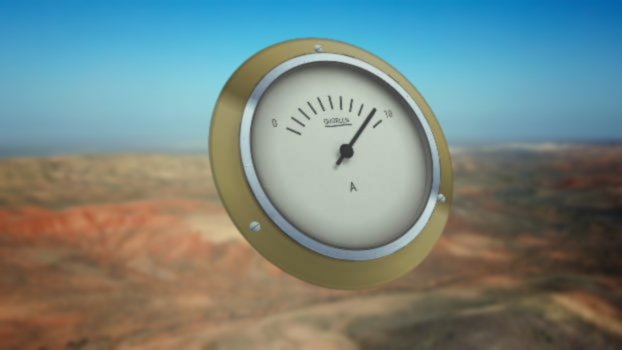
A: 9A
